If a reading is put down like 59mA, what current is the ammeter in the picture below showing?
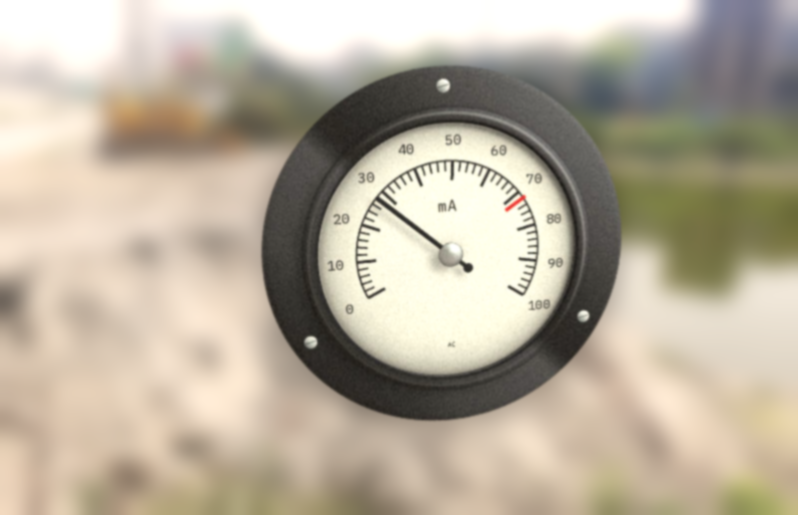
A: 28mA
